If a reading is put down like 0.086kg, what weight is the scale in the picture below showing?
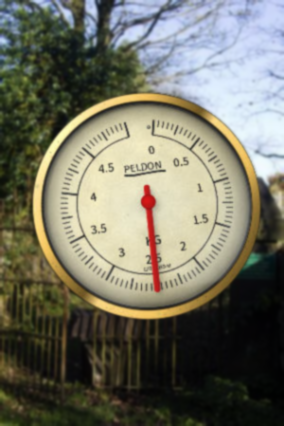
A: 2.5kg
